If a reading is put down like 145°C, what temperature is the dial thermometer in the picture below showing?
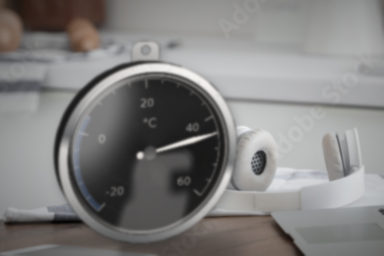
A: 44°C
